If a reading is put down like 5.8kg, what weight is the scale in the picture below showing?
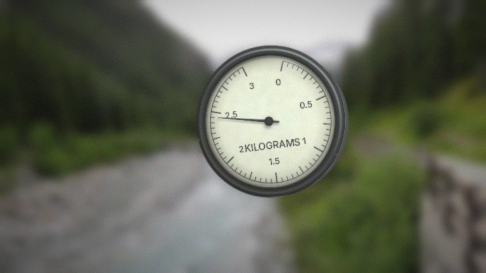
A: 2.45kg
